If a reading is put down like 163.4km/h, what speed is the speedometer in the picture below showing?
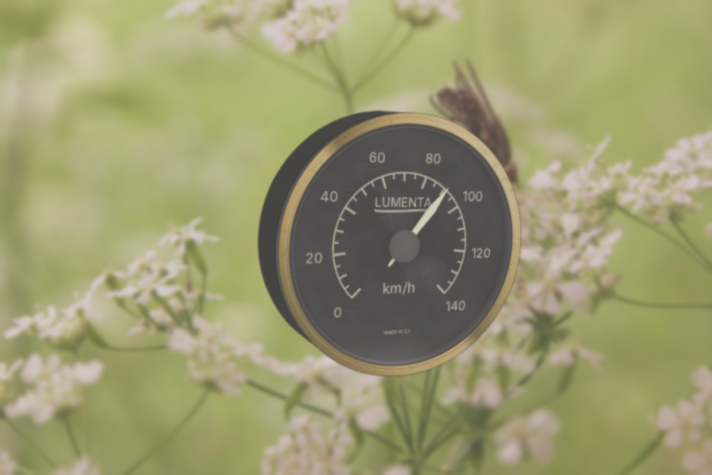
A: 90km/h
